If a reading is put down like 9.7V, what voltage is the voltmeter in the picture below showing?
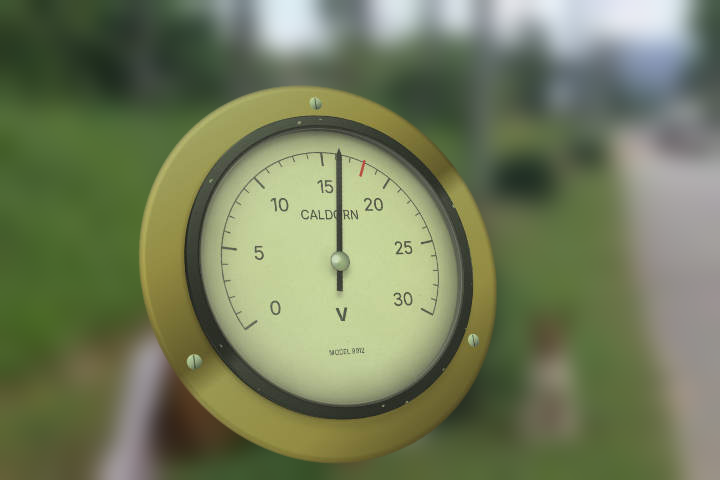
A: 16V
